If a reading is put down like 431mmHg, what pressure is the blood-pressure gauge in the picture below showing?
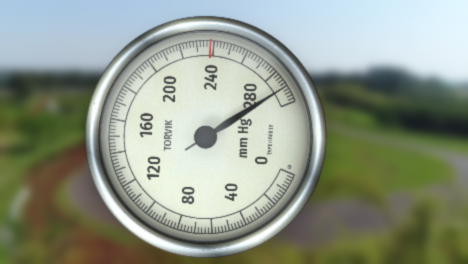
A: 290mmHg
